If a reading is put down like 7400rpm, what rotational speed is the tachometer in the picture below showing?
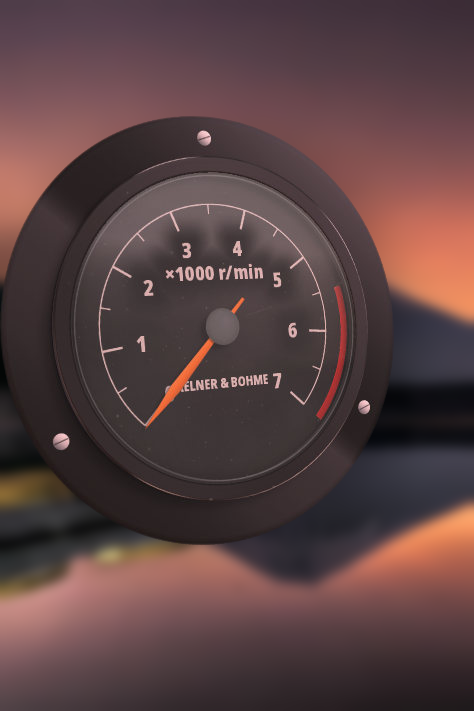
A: 0rpm
